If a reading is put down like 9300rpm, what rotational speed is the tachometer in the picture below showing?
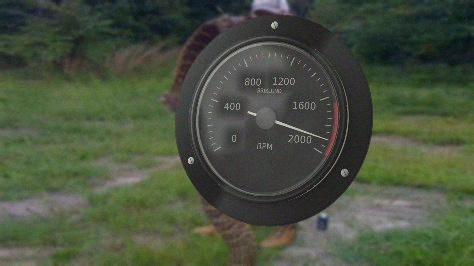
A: 1900rpm
